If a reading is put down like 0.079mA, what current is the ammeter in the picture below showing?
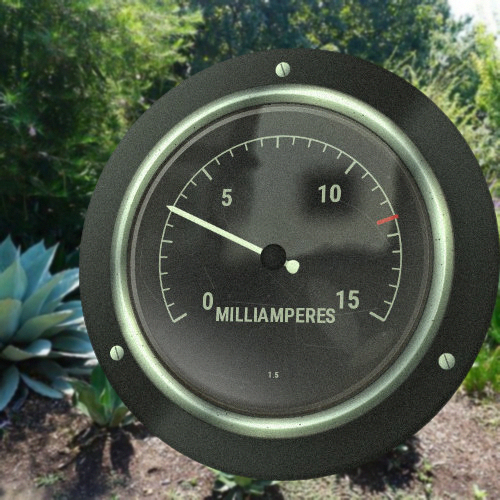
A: 3.5mA
